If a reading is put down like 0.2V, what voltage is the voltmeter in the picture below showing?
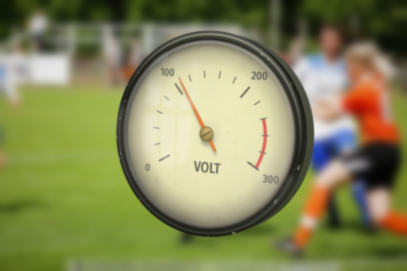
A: 110V
